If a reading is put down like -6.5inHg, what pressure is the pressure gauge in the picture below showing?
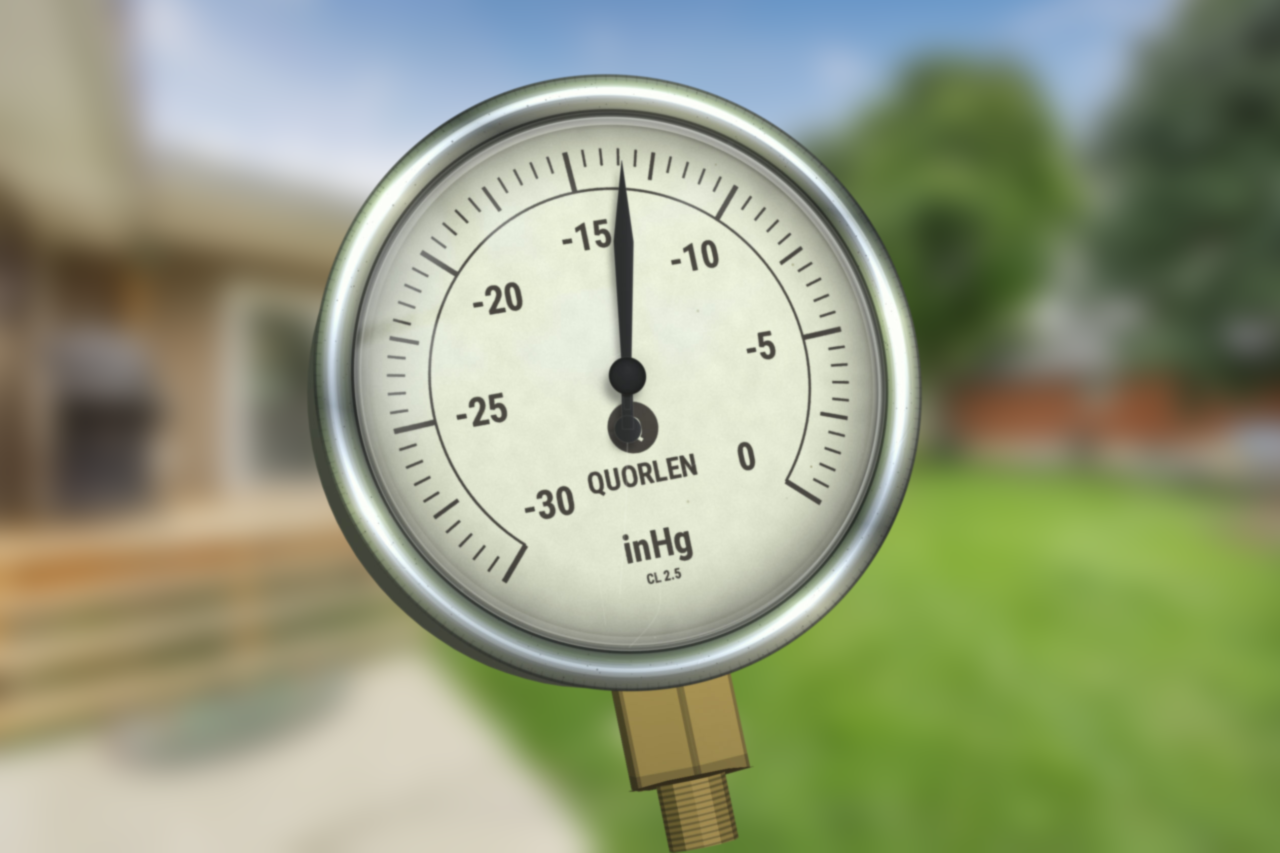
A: -13.5inHg
